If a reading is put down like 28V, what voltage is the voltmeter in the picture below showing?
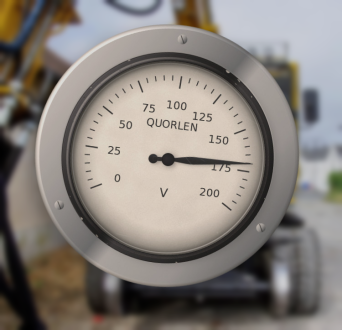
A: 170V
